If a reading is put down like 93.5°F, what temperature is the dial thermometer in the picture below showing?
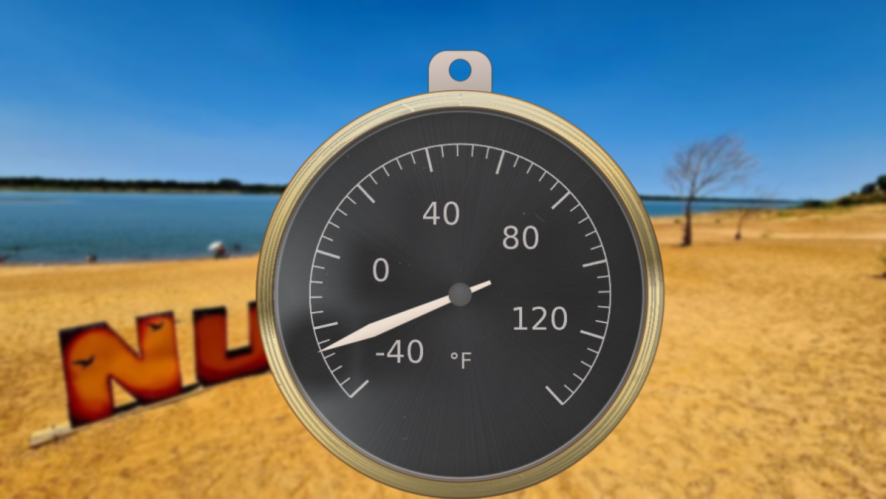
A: -26°F
